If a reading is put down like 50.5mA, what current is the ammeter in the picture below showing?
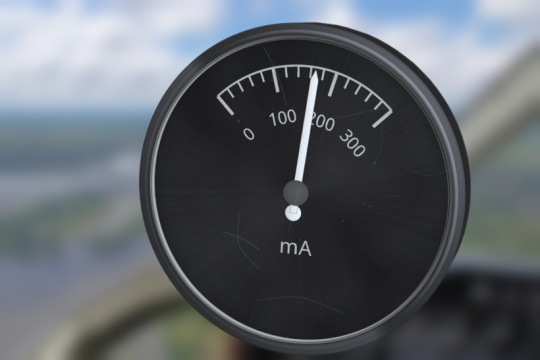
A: 170mA
